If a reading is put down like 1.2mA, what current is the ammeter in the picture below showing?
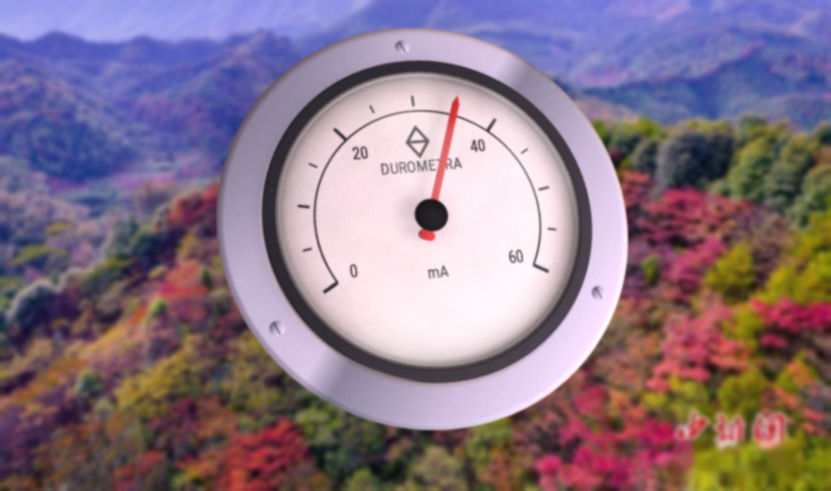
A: 35mA
